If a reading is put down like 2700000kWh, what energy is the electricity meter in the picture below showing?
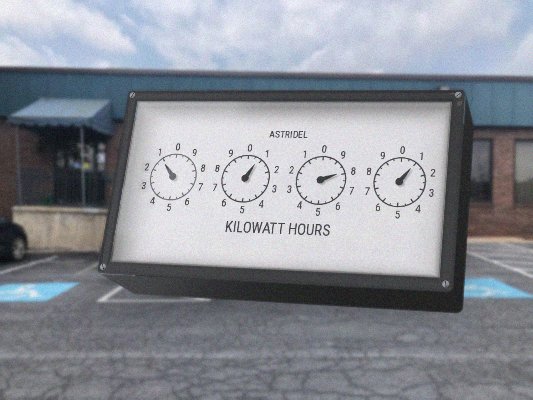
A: 1081kWh
